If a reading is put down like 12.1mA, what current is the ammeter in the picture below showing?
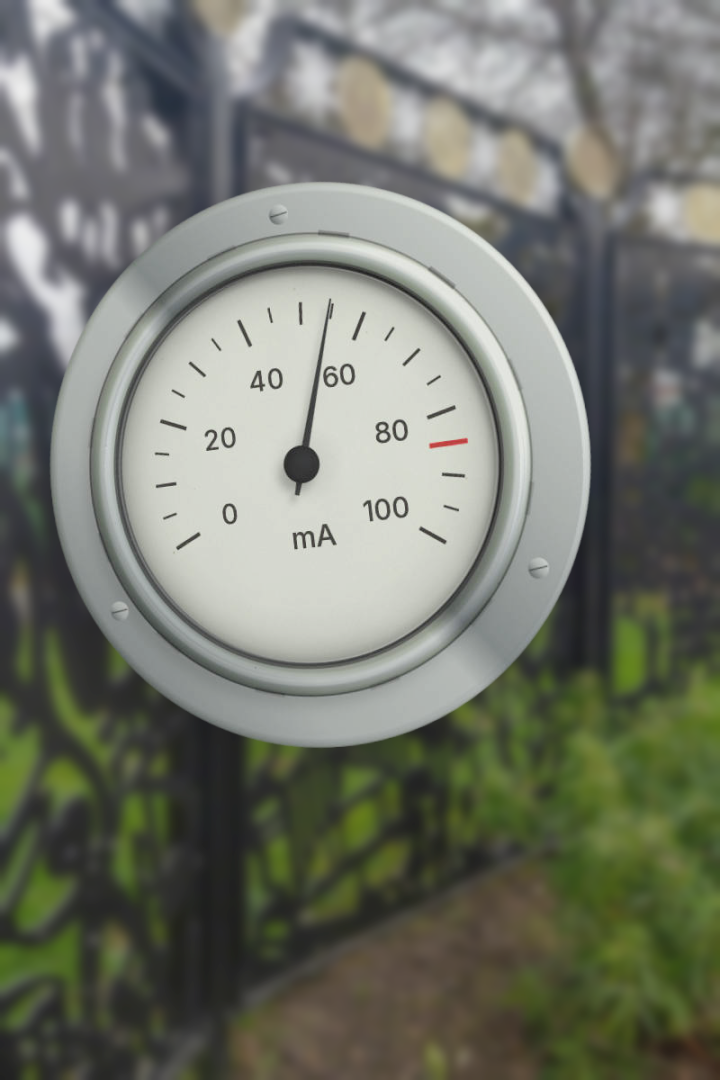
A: 55mA
